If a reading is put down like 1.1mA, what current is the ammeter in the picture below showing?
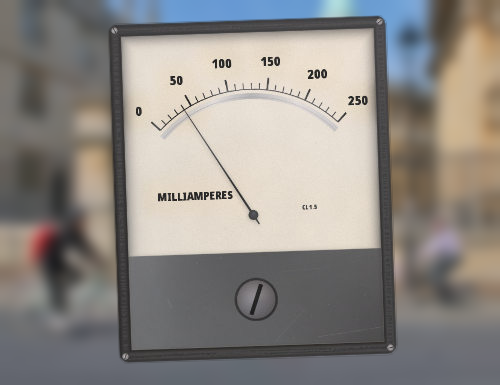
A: 40mA
